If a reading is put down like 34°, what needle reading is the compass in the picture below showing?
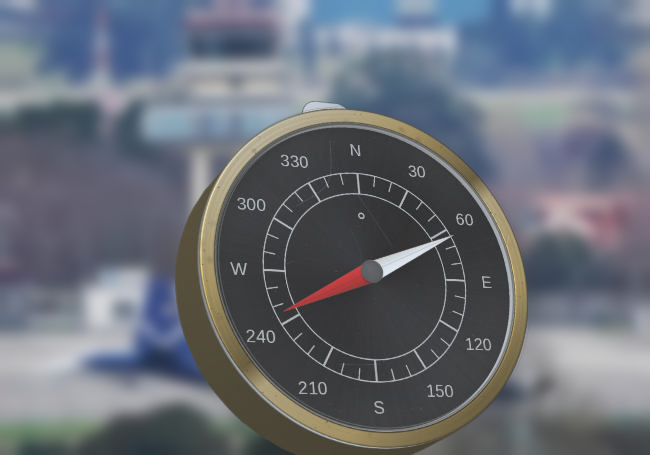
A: 245°
